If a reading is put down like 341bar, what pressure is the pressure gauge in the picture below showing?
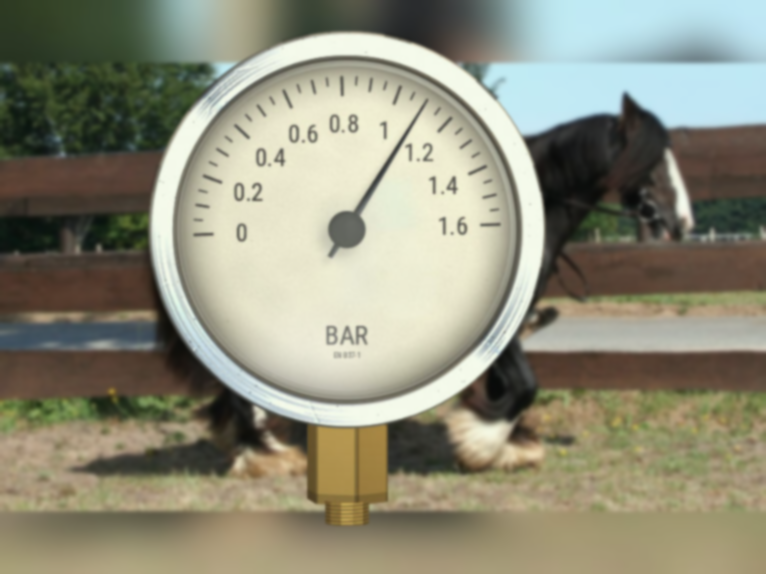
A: 1.1bar
